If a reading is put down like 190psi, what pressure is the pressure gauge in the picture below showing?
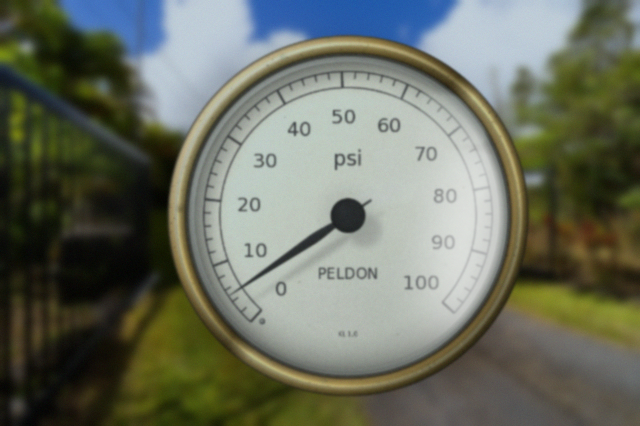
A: 5psi
